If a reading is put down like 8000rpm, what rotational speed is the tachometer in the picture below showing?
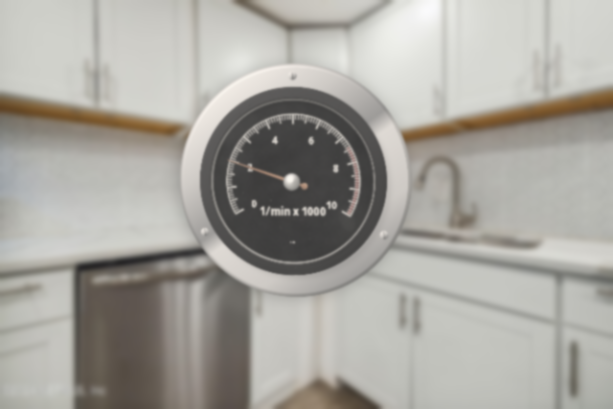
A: 2000rpm
